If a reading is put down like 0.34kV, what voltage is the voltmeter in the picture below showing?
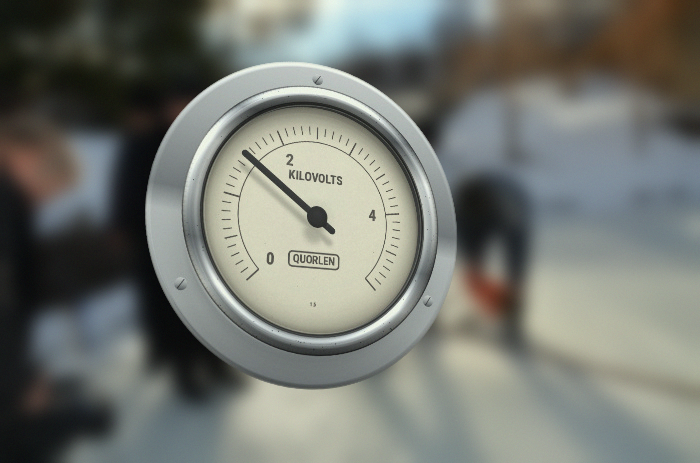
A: 1.5kV
